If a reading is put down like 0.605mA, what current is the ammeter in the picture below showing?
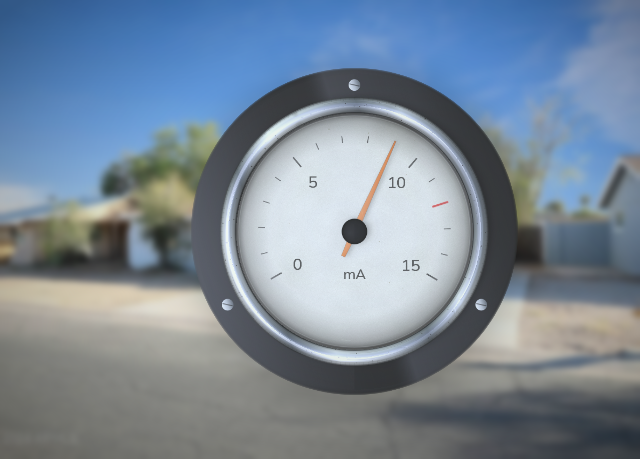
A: 9mA
